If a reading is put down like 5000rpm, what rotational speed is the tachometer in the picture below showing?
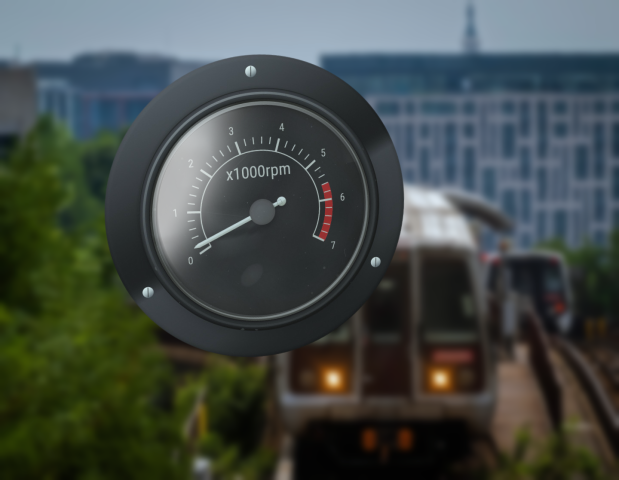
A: 200rpm
